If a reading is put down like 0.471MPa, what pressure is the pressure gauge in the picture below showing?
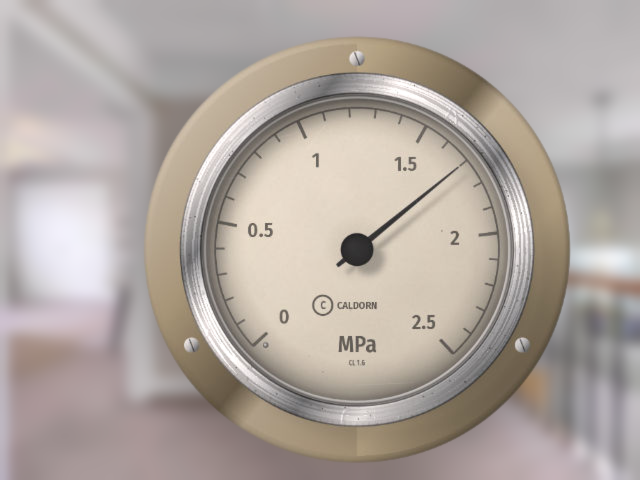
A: 1.7MPa
